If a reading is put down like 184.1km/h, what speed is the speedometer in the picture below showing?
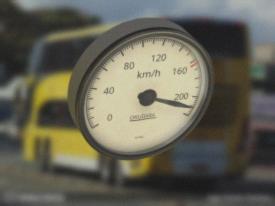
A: 210km/h
